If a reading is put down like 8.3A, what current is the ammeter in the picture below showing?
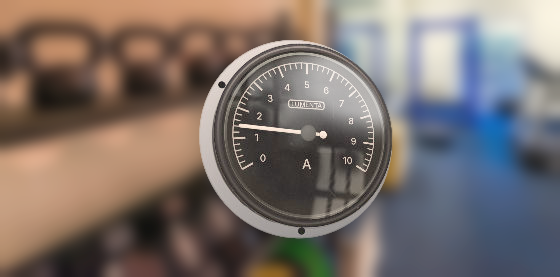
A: 1.4A
